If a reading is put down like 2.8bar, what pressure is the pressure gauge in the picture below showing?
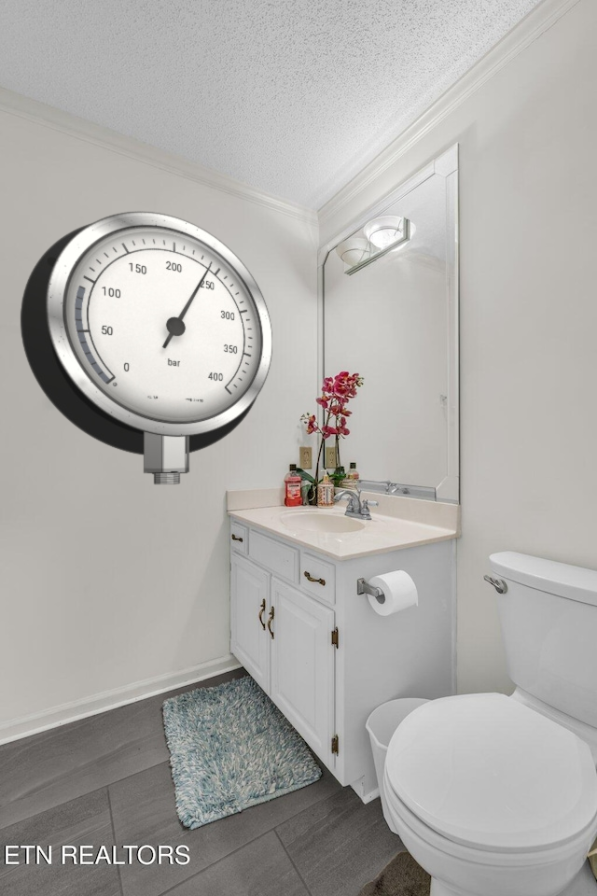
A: 240bar
